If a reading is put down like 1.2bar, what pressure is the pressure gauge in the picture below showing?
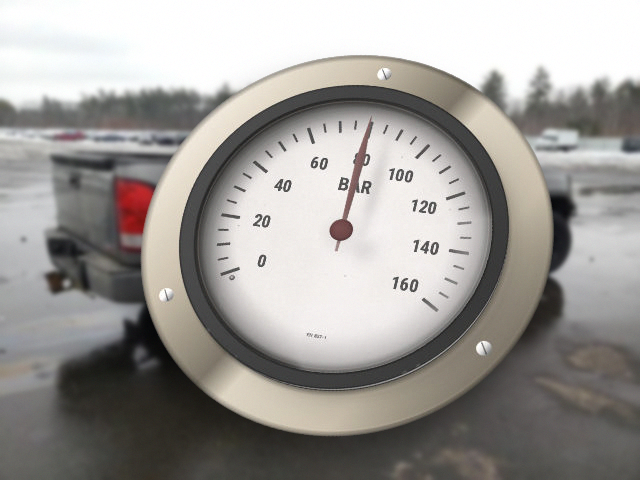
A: 80bar
